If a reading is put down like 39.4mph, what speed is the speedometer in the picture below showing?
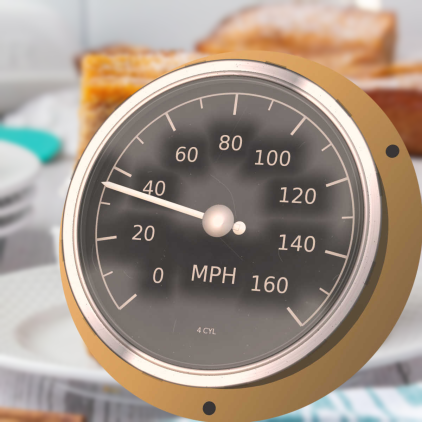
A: 35mph
